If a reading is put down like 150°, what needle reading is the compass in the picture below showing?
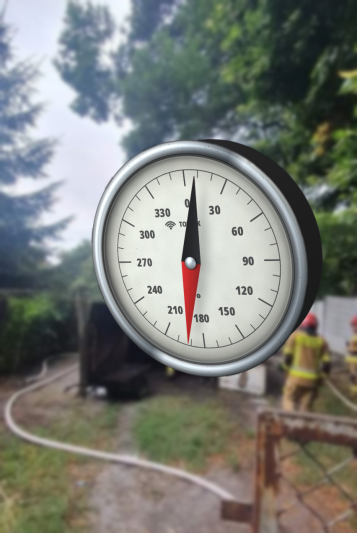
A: 190°
